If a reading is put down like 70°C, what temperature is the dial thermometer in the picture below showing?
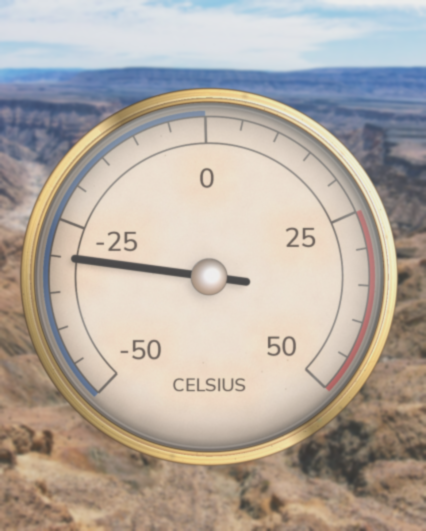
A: -30°C
